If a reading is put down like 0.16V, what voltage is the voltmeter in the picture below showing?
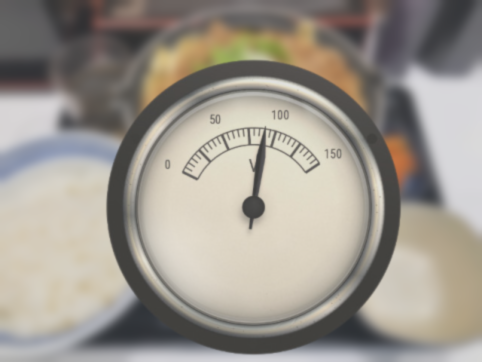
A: 90V
